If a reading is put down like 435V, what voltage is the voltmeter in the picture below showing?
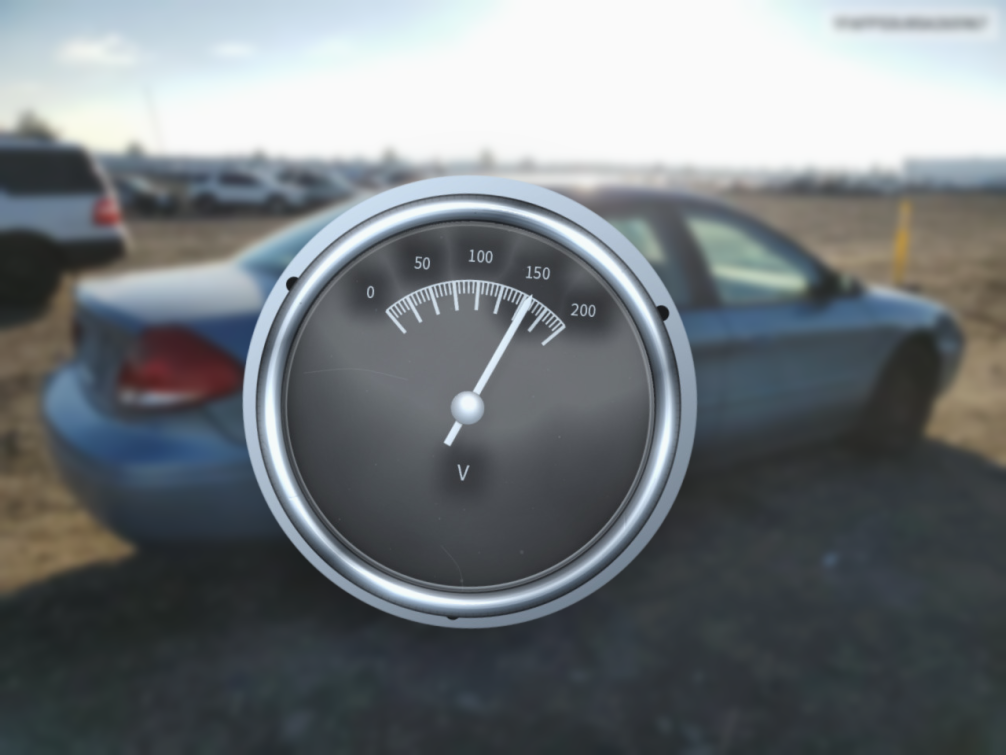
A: 155V
